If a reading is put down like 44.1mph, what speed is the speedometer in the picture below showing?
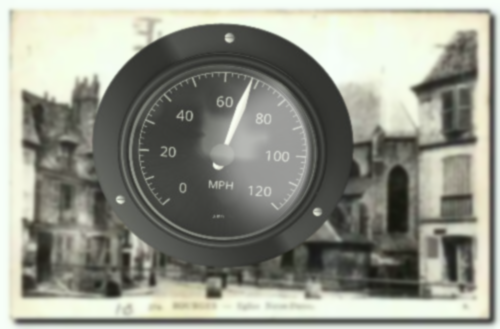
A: 68mph
